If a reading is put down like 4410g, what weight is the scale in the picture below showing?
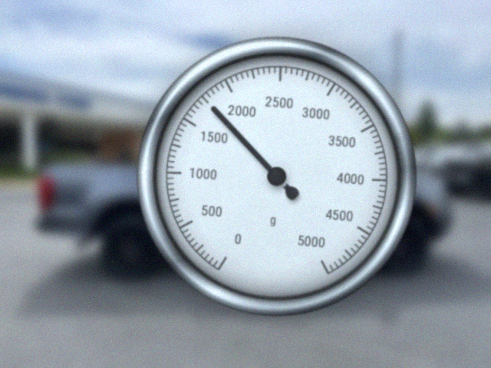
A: 1750g
